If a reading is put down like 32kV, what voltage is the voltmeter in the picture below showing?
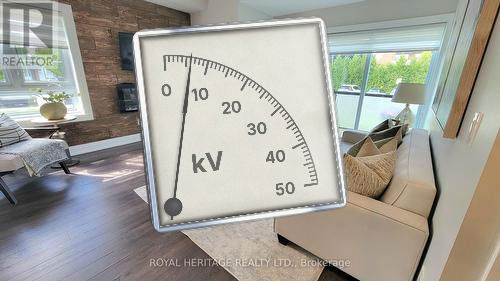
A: 6kV
